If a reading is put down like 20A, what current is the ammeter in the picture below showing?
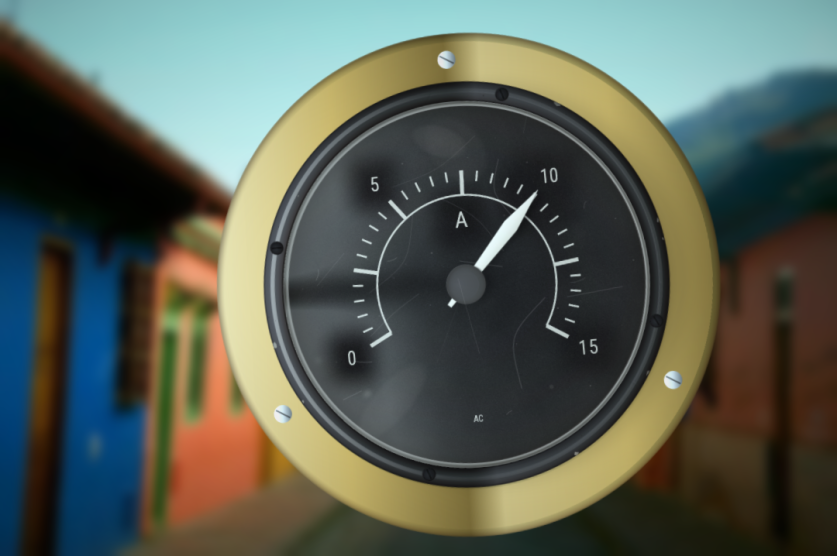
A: 10A
